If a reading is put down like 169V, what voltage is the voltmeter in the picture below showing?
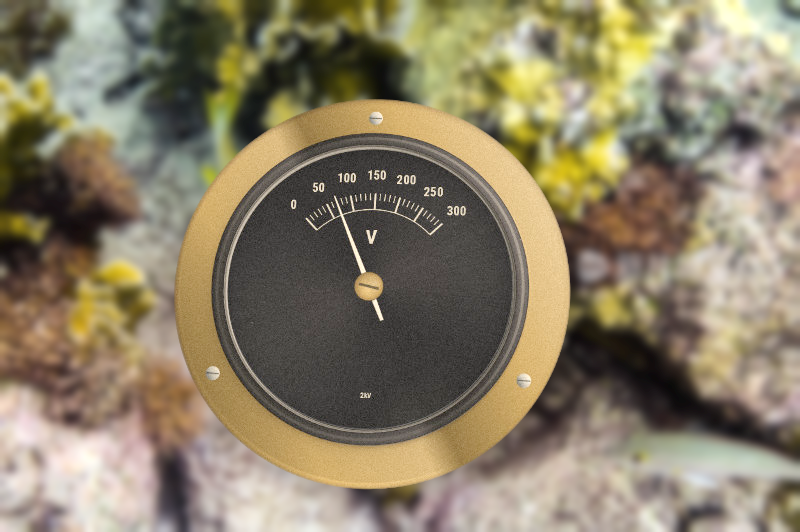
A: 70V
